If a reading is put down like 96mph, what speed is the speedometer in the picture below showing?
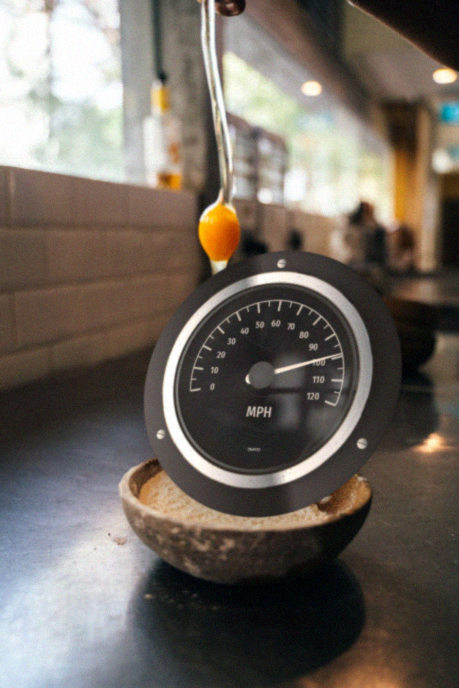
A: 100mph
